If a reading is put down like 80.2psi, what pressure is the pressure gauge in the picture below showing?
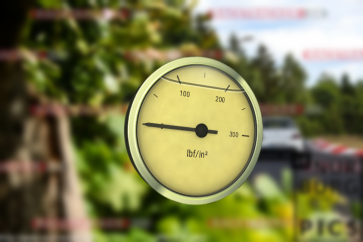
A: 0psi
